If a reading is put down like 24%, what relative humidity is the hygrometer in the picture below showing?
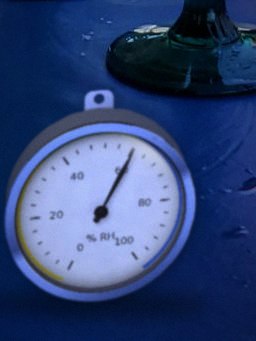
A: 60%
